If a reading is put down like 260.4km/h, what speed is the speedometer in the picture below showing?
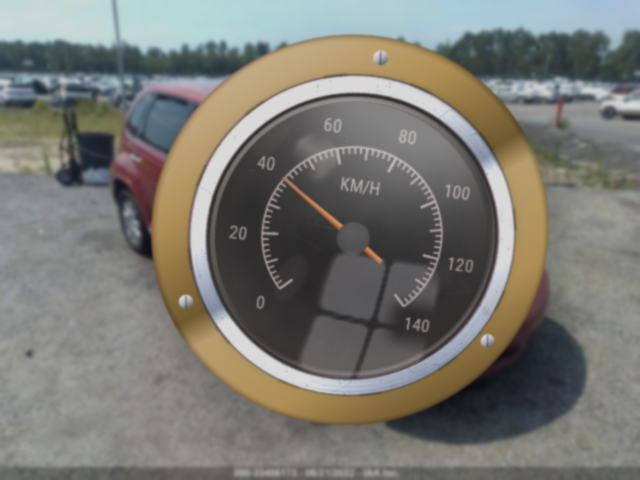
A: 40km/h
